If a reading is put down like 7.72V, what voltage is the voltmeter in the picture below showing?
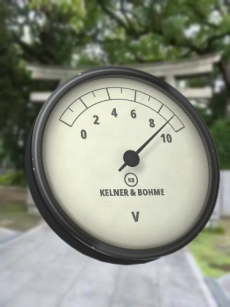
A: 9V
